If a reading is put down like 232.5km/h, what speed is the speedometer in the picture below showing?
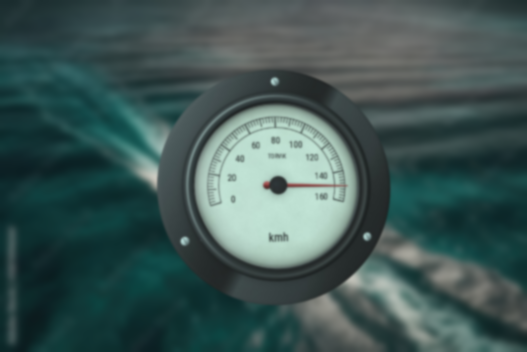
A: 150km/h
